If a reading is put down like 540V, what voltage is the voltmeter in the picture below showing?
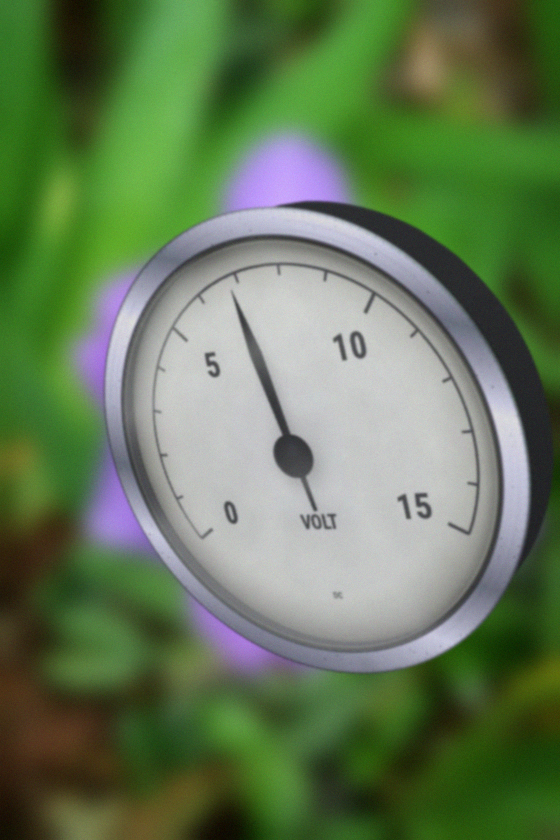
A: 7V
